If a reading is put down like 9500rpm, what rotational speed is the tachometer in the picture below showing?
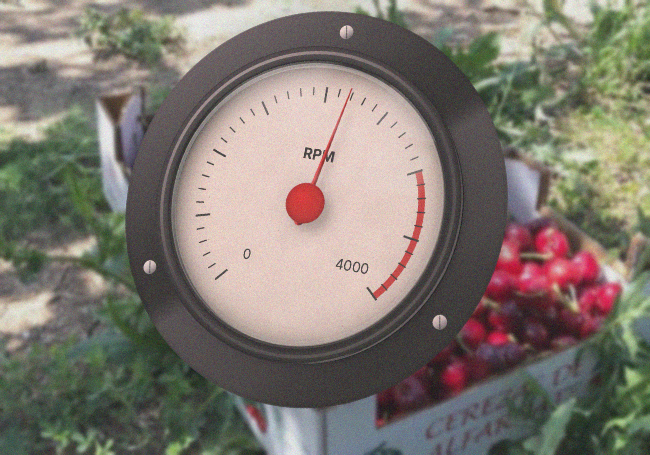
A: 2200rpm
